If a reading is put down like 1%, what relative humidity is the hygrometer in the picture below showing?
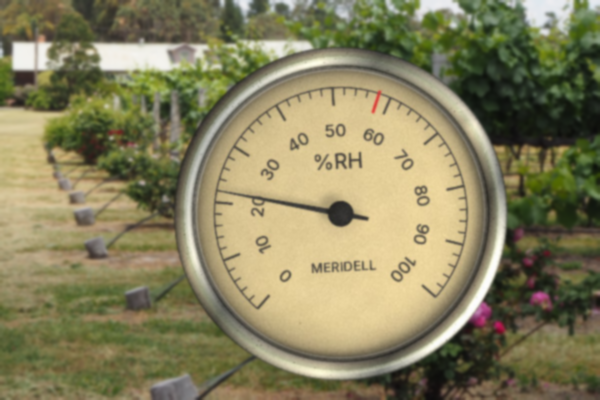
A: 22%
